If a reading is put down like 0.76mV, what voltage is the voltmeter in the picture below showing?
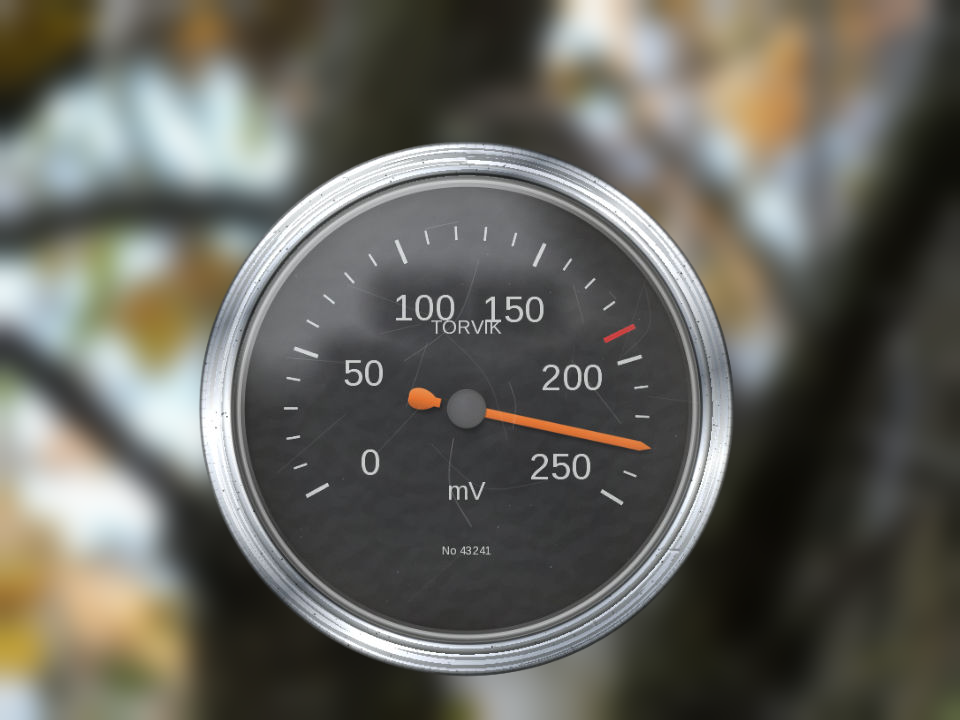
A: 230mV
